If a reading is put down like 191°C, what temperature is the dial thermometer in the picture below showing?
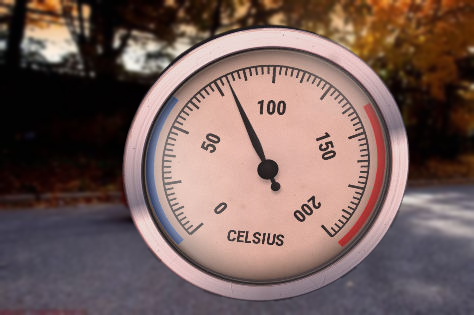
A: 80°C
